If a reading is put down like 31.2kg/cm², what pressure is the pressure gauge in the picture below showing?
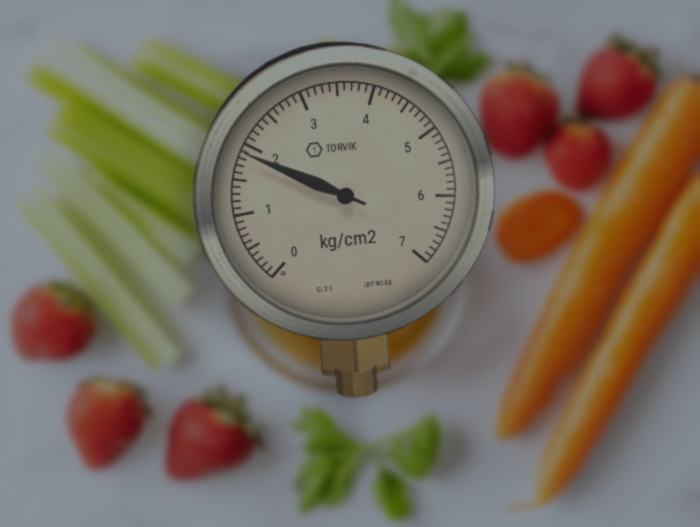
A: 1.9kg/cm²
